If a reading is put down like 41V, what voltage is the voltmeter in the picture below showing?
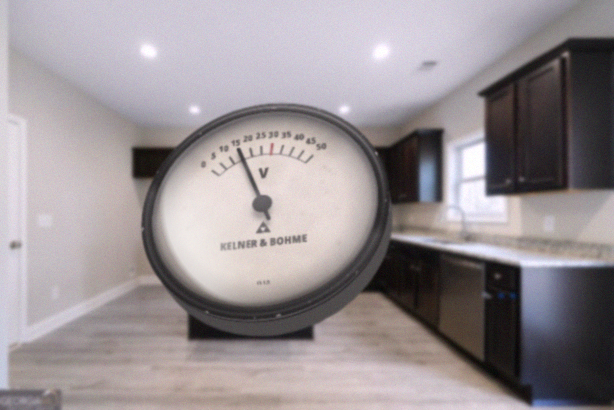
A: 15V
